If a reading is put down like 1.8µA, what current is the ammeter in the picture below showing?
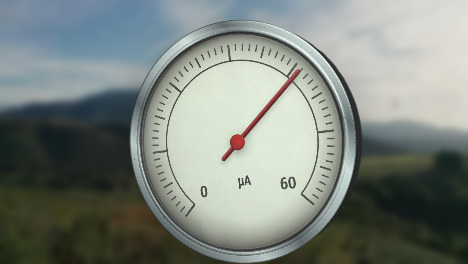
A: 41µA
